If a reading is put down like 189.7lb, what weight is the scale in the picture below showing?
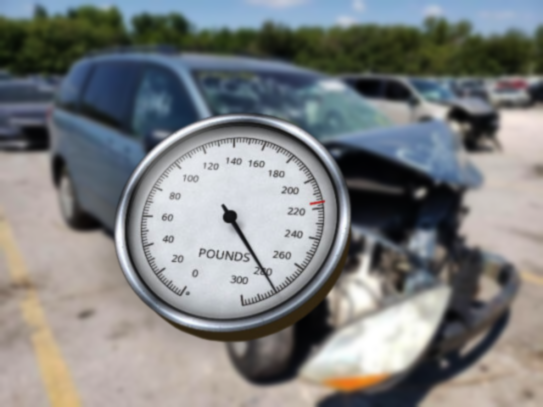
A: 280lb
